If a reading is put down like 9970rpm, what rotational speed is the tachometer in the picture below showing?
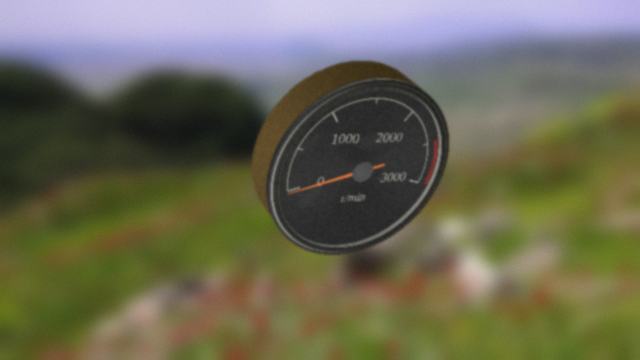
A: 0rpm
